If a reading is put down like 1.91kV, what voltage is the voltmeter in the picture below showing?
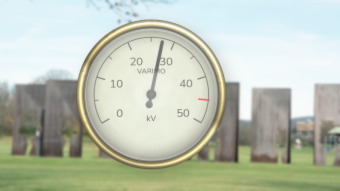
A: 27.5kV
